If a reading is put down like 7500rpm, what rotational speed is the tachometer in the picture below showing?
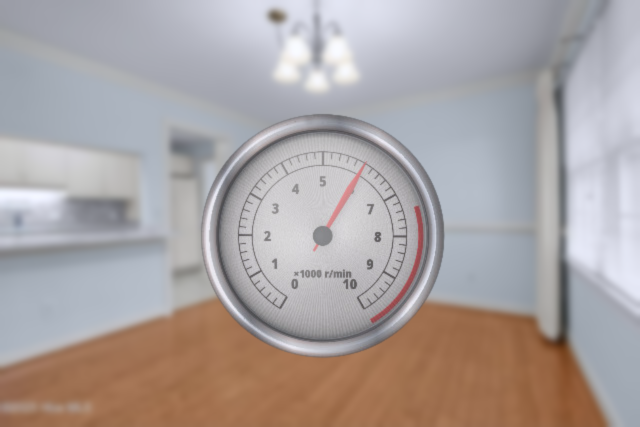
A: 6000rpm
